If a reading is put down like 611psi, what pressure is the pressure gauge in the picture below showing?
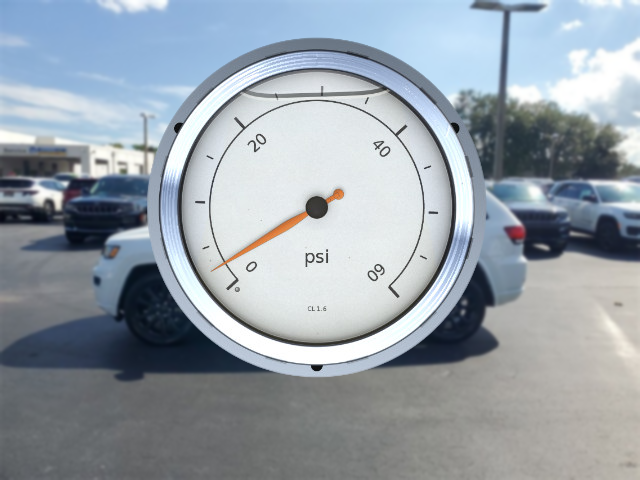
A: 2.5psi
